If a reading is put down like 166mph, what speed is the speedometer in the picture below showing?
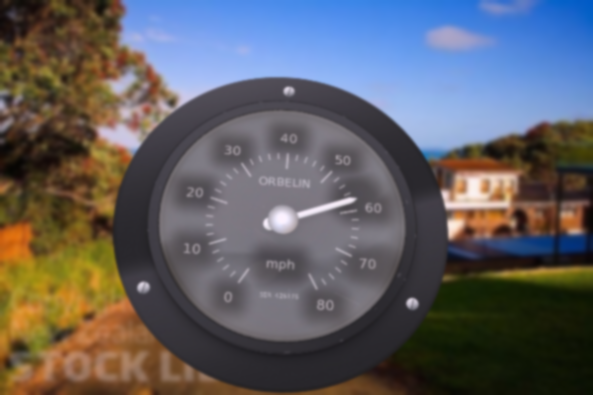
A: 58mph
